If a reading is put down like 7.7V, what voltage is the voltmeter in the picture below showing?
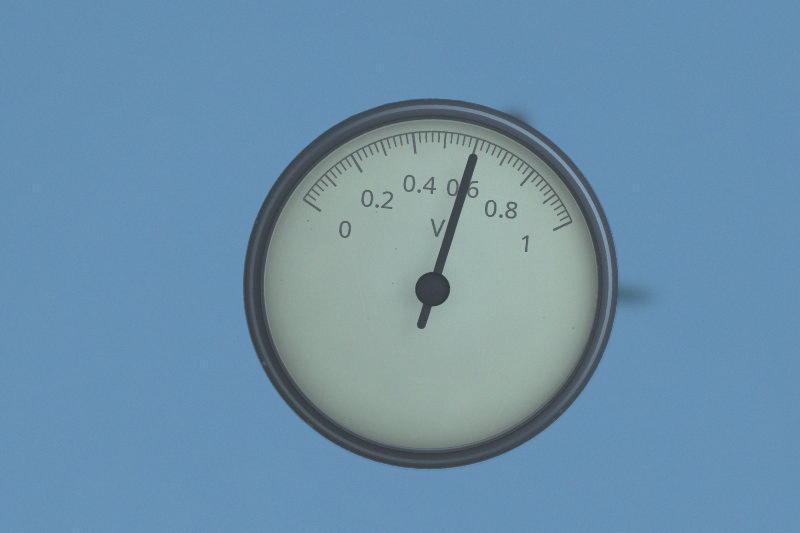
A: 0.6V
